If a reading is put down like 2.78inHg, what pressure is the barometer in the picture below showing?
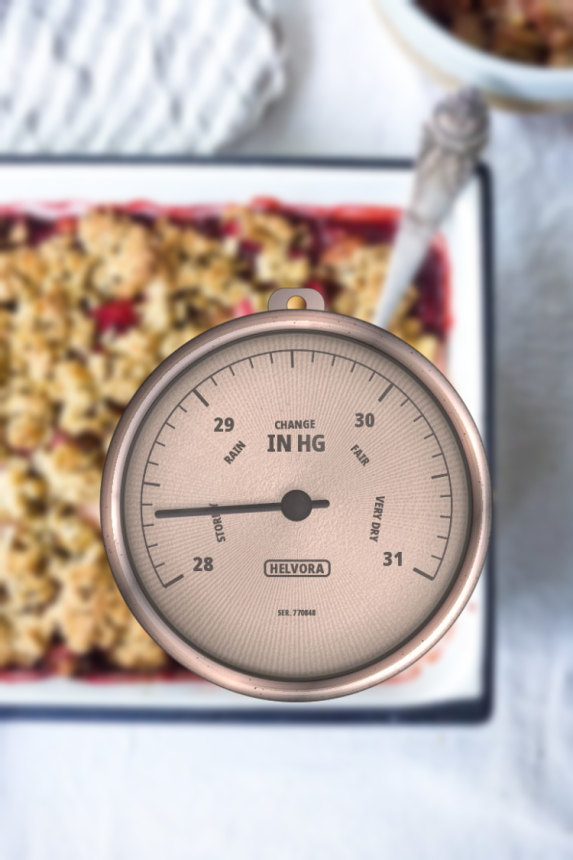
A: 28.35inHg
